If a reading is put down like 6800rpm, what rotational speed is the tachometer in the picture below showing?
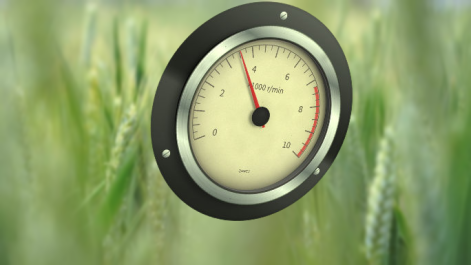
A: 3500rpm
